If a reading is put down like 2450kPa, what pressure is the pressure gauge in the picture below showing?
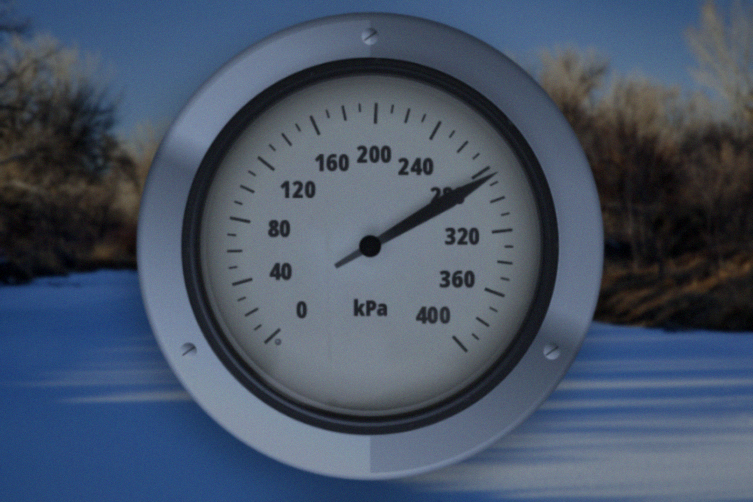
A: 285kPa
